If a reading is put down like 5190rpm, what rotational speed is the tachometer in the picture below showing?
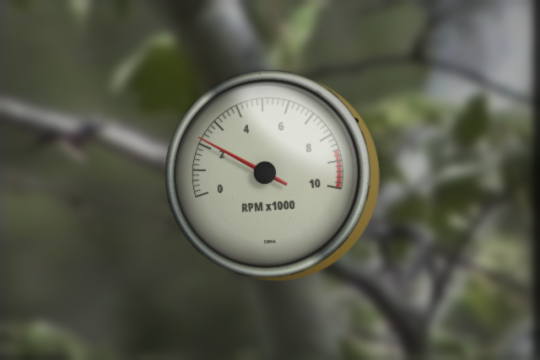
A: 2200rpm
